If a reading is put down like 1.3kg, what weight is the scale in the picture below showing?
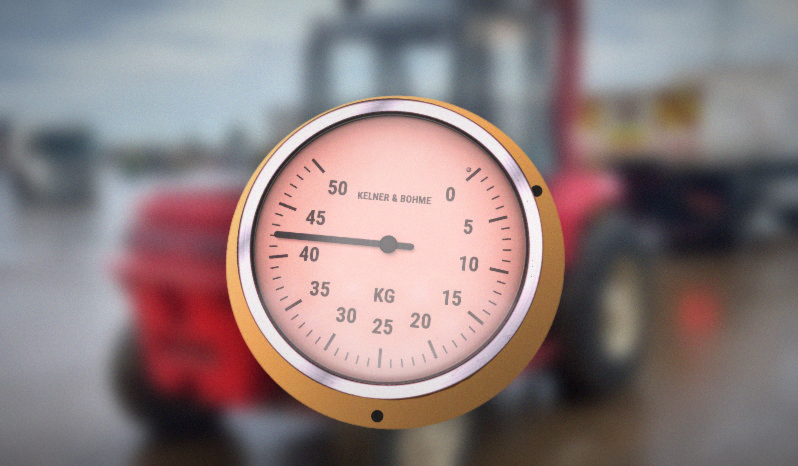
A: 42kg
